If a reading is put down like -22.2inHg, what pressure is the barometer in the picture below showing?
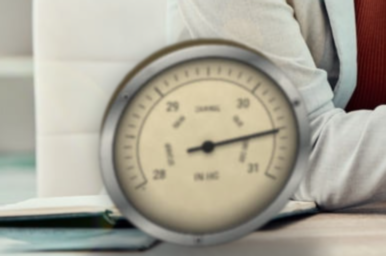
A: 30.5inHg
